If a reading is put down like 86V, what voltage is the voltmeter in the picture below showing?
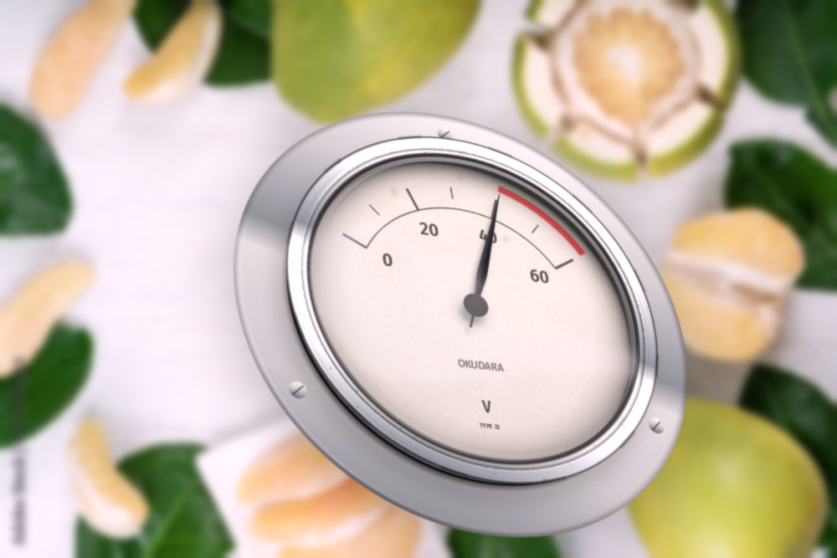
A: 40V
